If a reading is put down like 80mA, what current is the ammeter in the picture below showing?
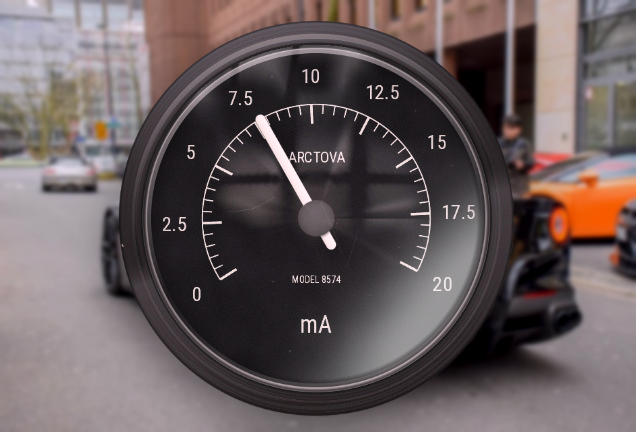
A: 7.75mA
